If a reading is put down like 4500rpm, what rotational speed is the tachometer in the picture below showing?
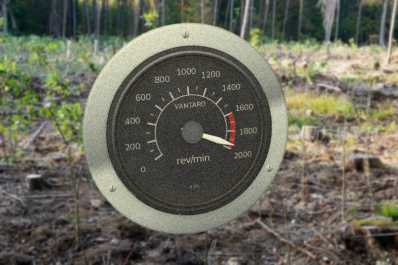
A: 1950rpm
